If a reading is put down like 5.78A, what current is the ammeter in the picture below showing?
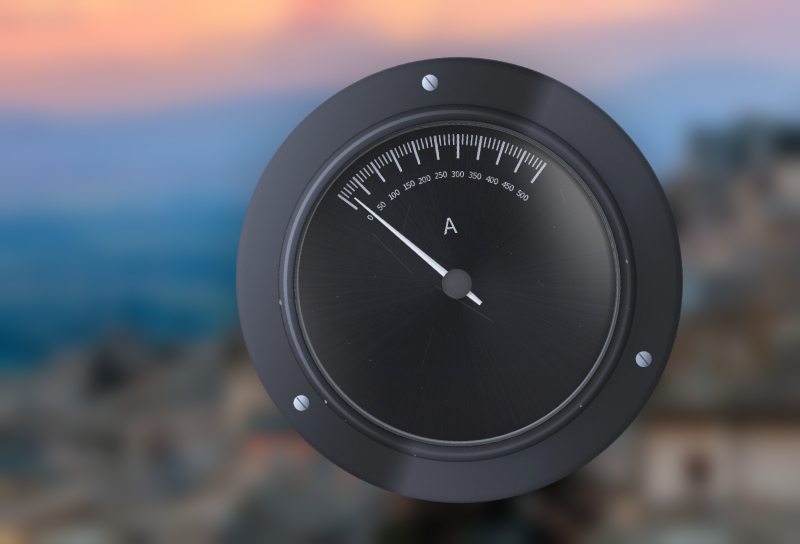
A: 20A
